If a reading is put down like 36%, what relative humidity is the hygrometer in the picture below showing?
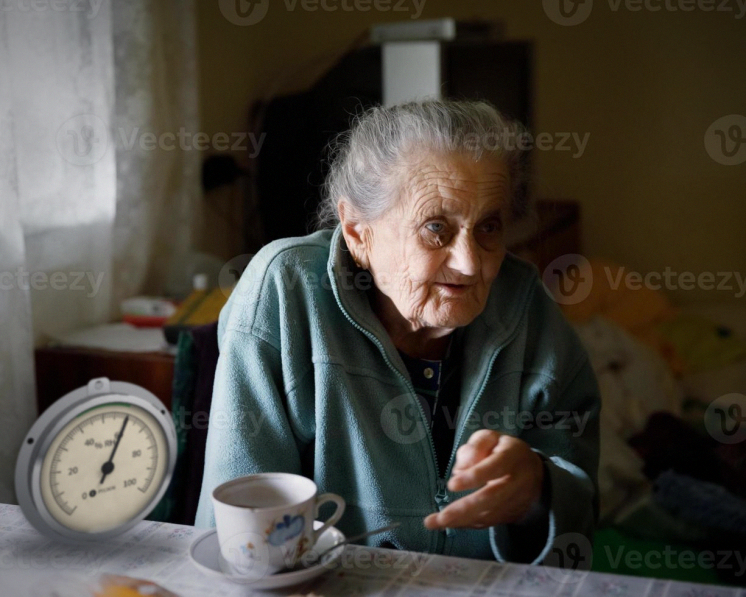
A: 60%
